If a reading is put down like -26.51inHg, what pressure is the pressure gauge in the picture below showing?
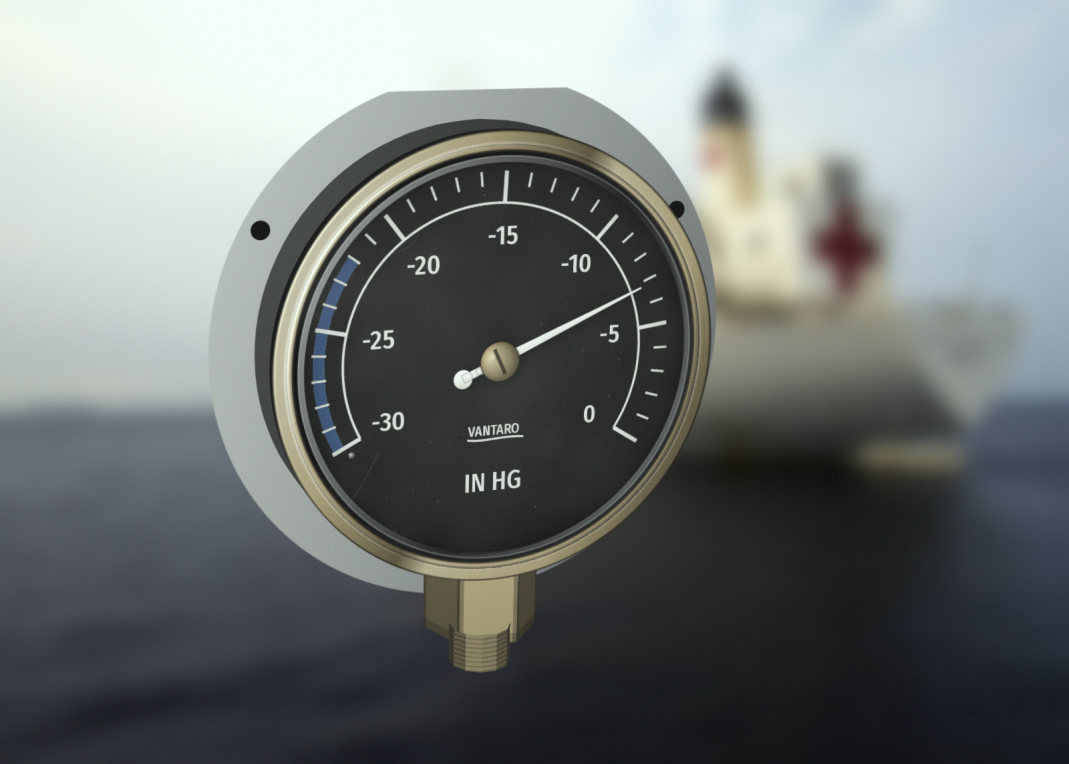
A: -7inHg
